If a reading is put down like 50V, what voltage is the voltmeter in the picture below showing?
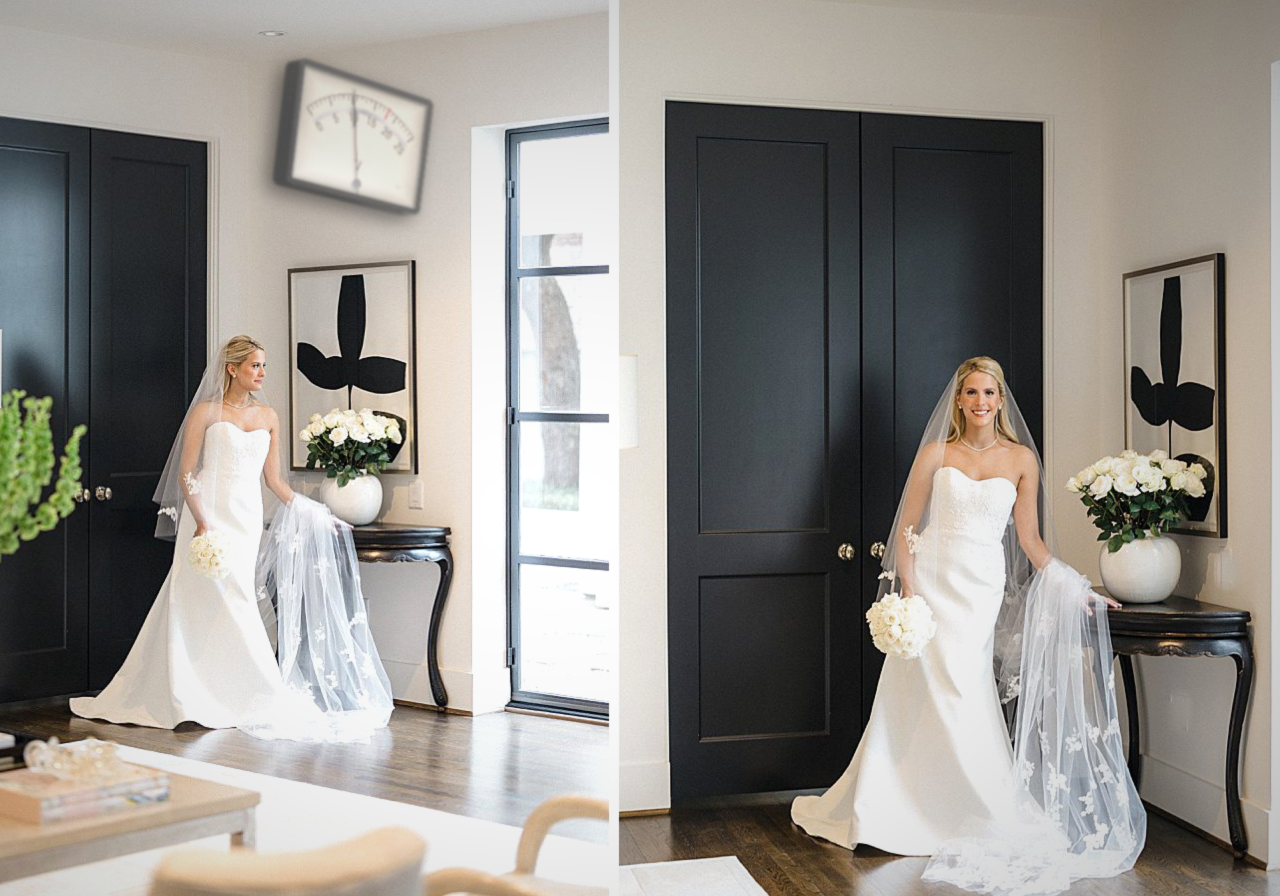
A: 10V
